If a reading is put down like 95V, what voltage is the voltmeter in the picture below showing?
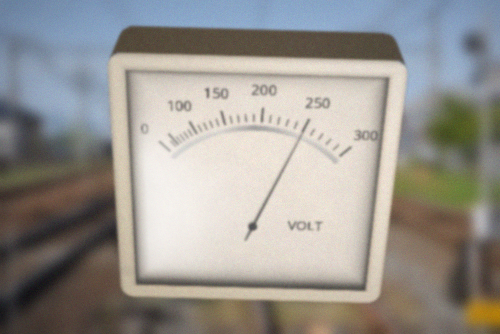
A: 250V
